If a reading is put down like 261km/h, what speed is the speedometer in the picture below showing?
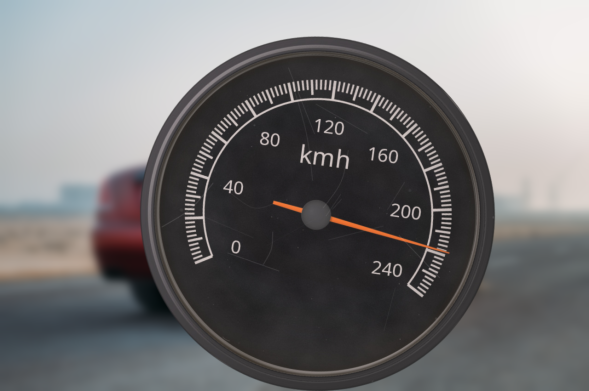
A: 218km/h
